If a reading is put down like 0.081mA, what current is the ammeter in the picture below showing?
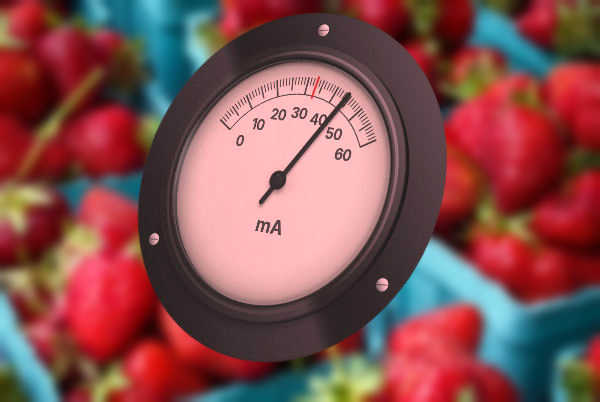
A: 45mA
